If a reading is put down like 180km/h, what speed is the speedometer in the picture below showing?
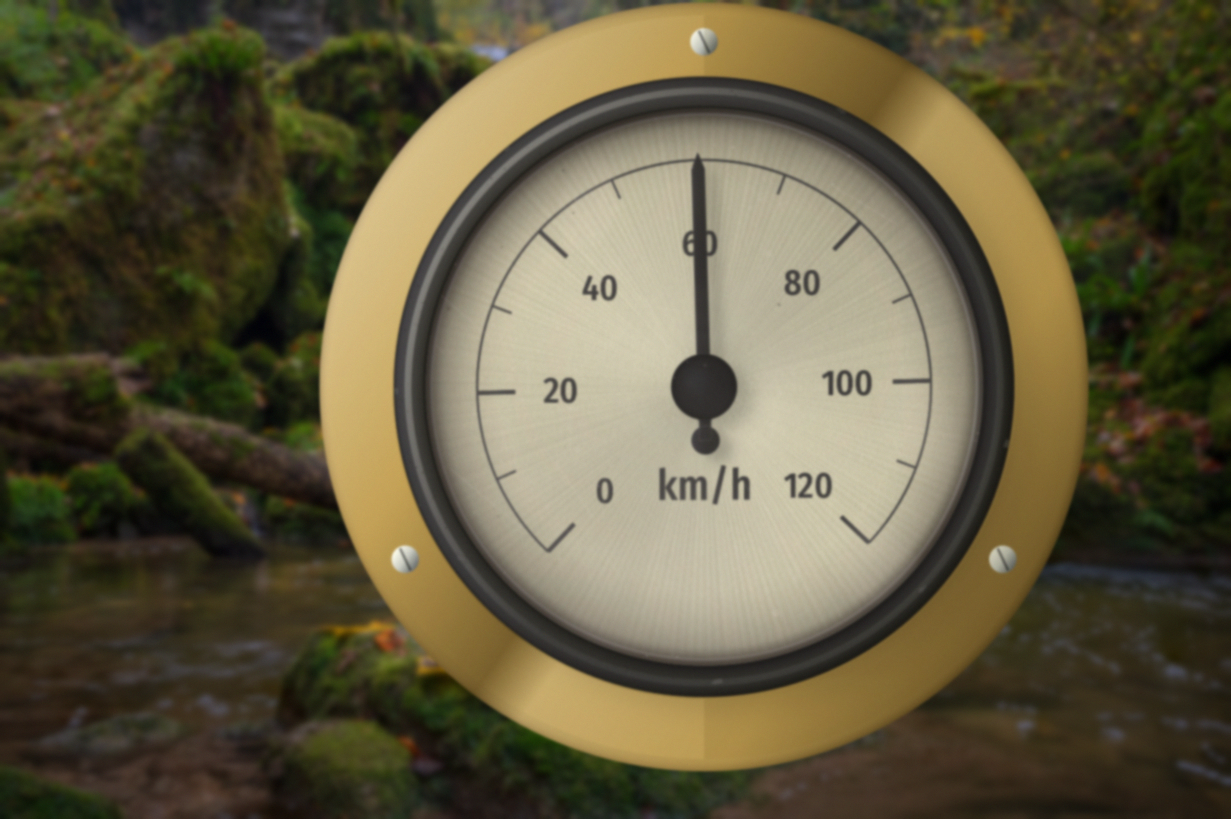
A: 60km/h
